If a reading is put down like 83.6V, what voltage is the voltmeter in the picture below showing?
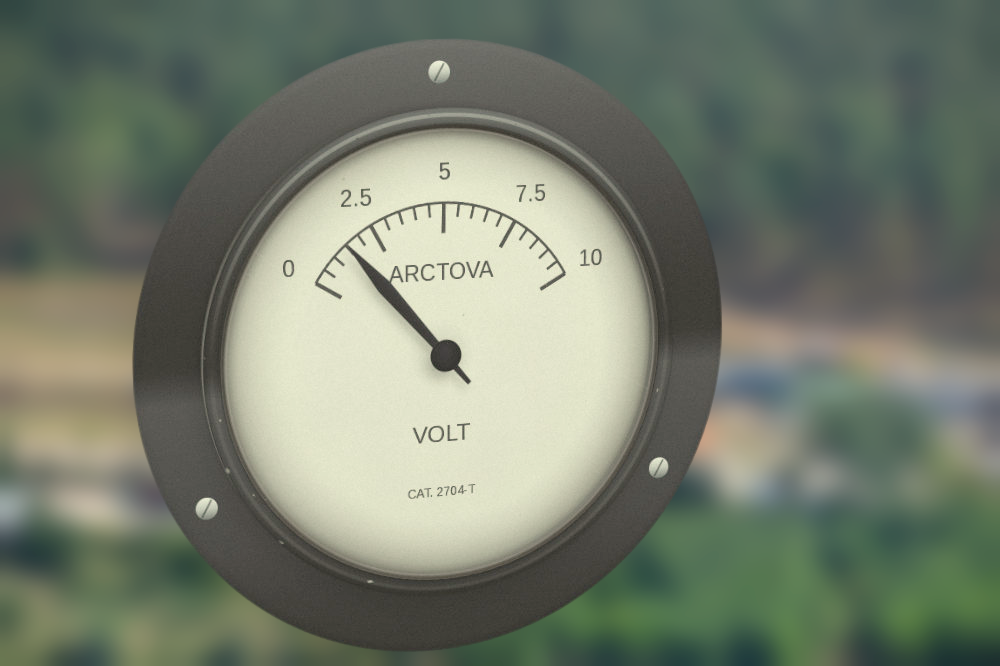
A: 1.5V
